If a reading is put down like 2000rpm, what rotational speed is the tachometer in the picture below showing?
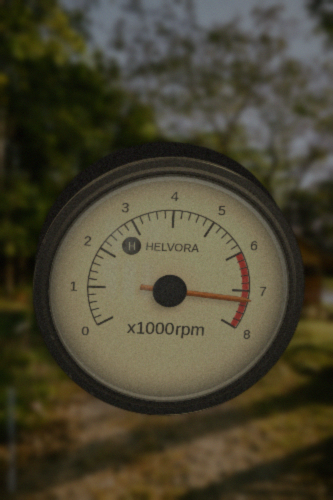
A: 7200rpm
